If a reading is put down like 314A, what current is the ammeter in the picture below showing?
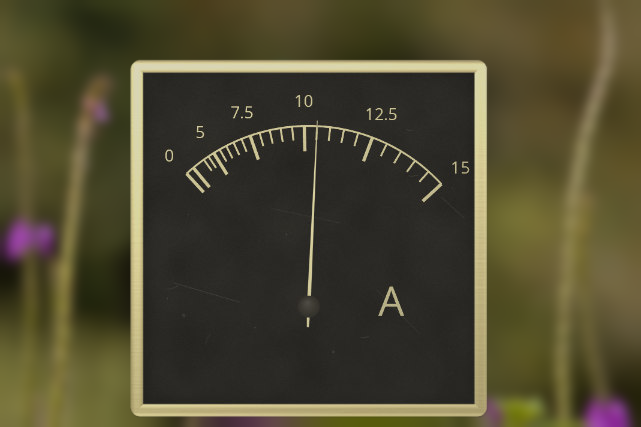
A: 10.5A
